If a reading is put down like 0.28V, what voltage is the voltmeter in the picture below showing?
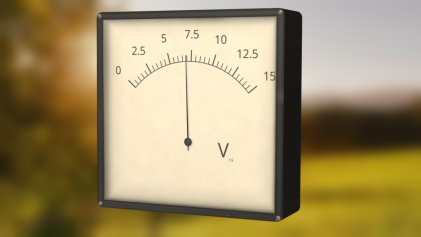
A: 7V
